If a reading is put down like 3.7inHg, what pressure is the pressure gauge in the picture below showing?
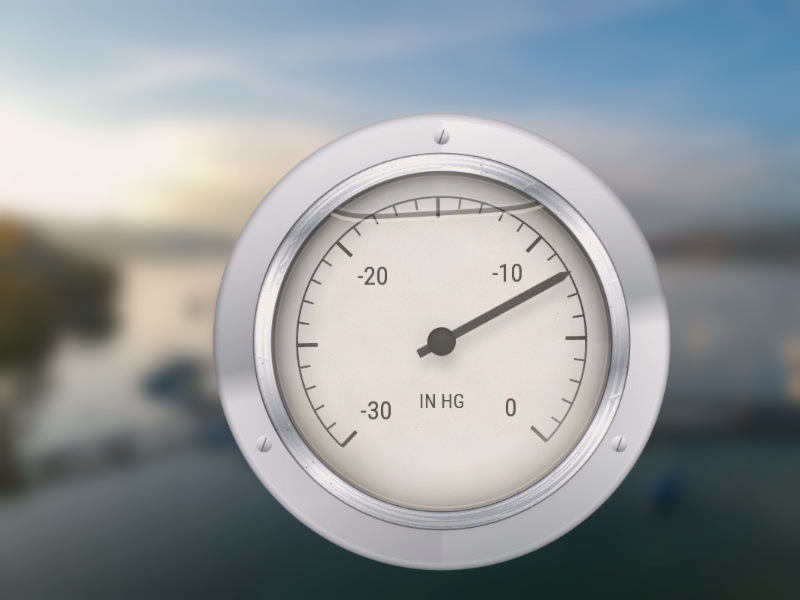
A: -8inHg
